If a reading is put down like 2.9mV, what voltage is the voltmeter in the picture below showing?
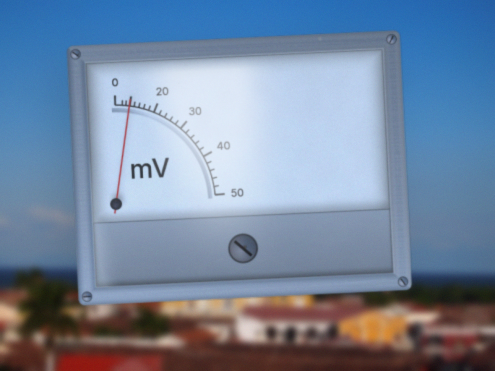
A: 10mV
